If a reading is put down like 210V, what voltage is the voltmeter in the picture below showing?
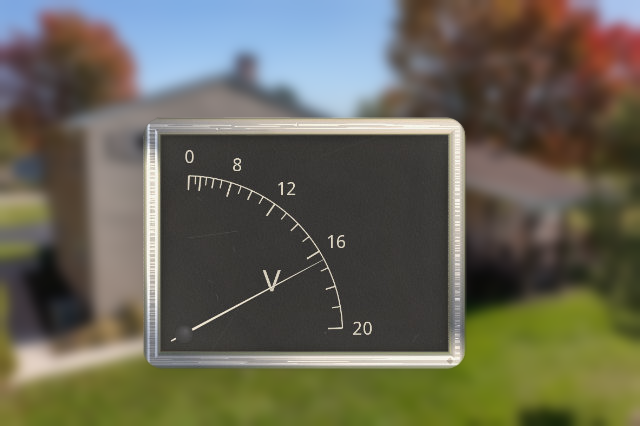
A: 16.5V
